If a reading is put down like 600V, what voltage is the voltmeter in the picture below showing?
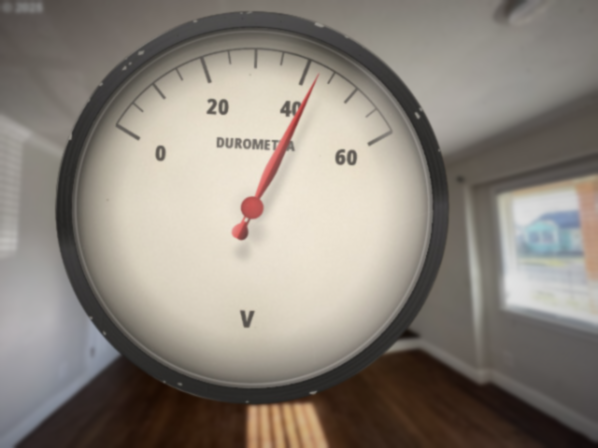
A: 42.5V
